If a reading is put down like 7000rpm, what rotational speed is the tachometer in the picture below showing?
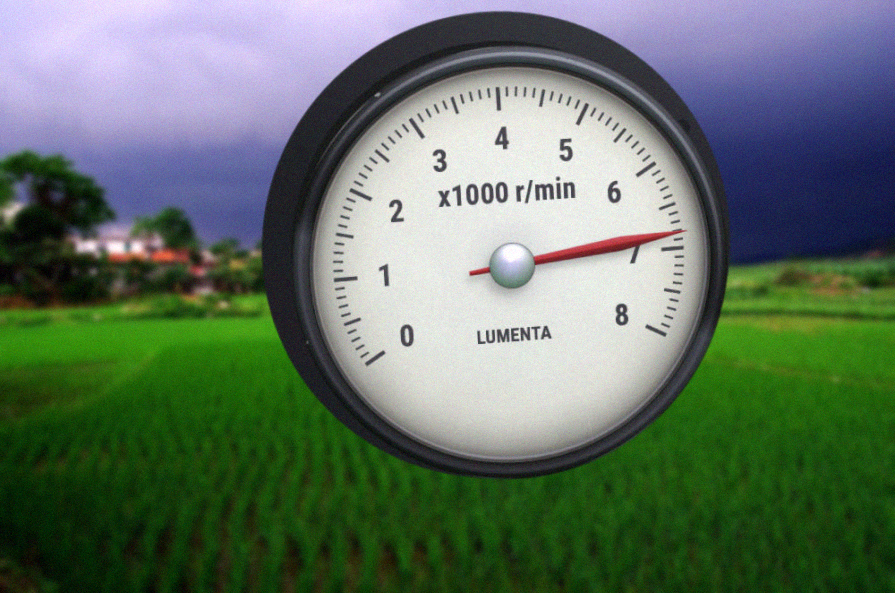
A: 6800rpm
